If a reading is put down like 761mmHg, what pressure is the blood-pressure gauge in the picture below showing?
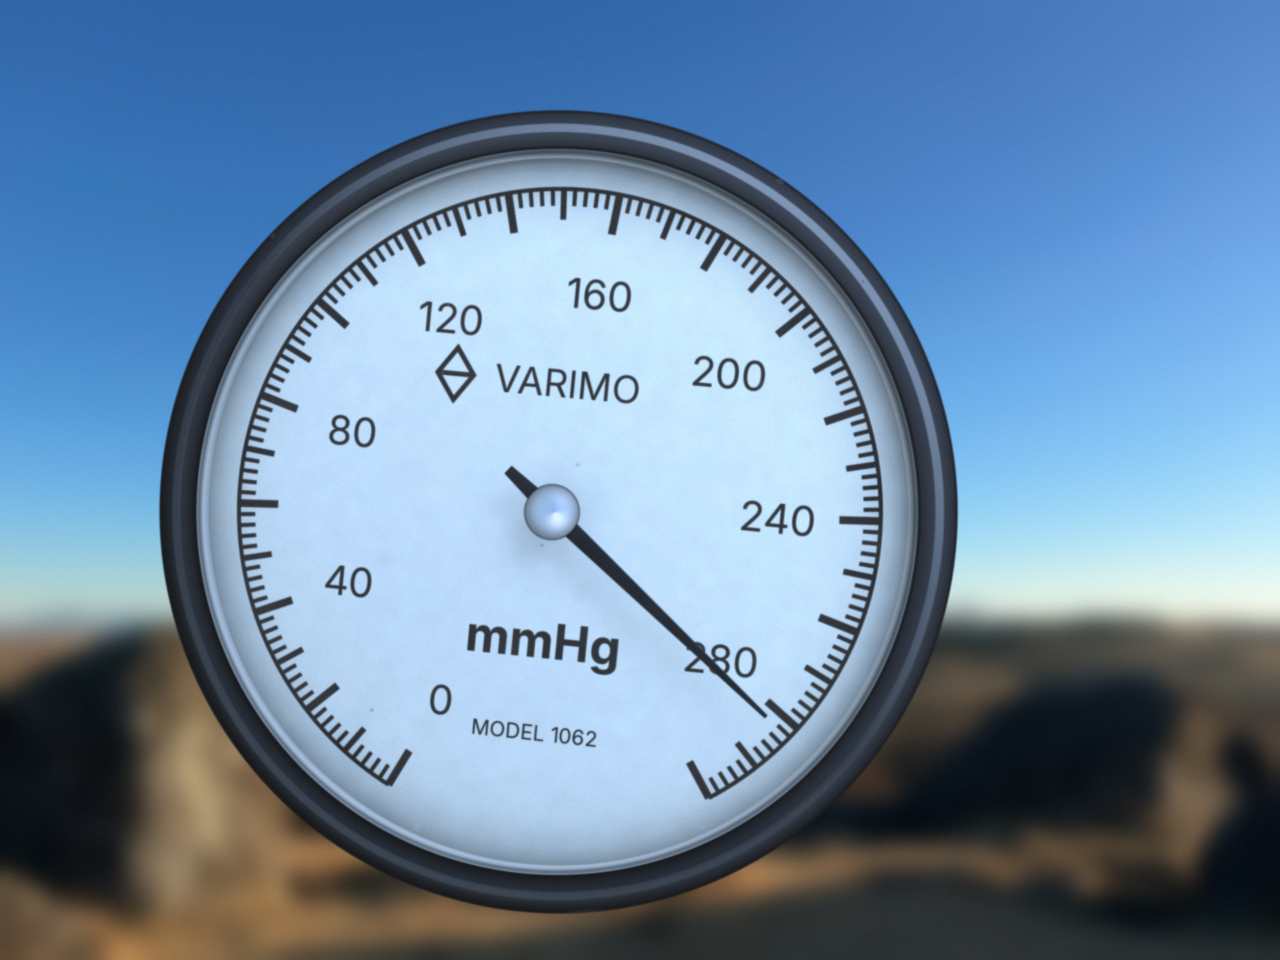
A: 282mmHg
